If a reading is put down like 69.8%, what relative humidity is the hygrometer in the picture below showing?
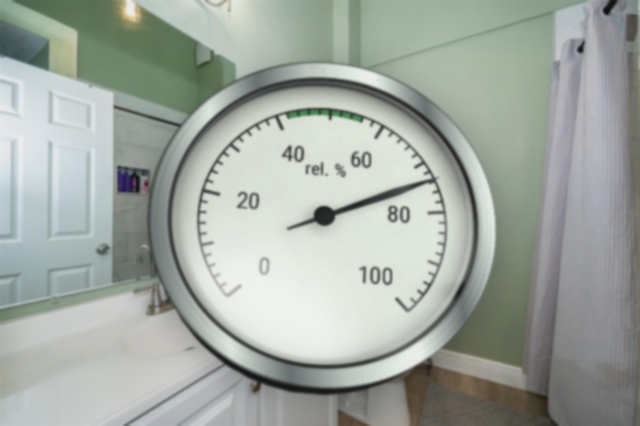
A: 74%
